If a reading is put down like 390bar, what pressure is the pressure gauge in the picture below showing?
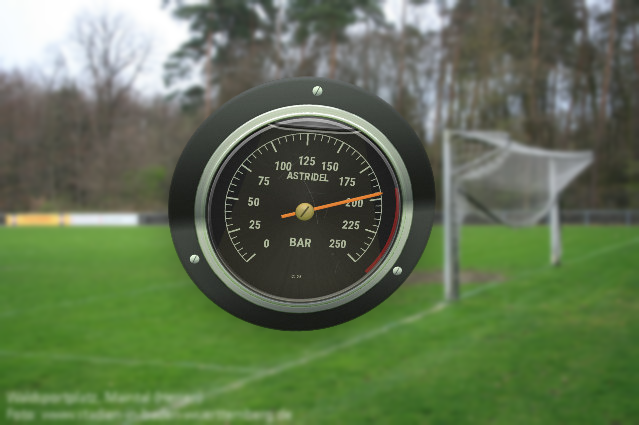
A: 195bar
